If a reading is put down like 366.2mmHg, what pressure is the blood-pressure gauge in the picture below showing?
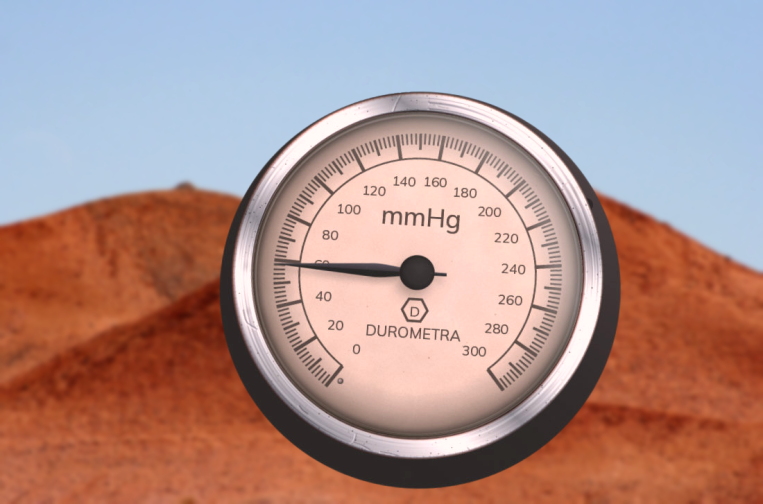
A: 58mmHg
